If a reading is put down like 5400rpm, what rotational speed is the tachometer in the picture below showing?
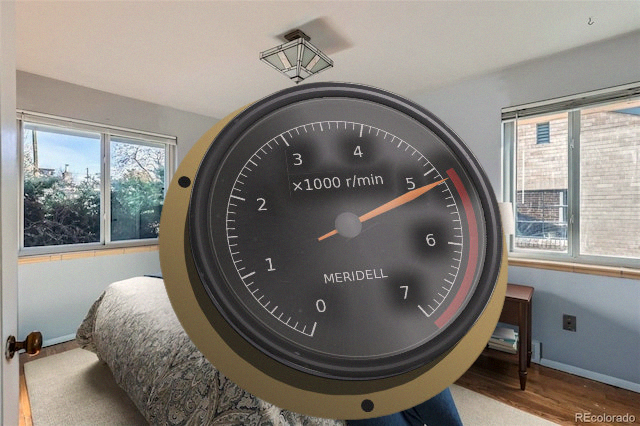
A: 5200rpm
